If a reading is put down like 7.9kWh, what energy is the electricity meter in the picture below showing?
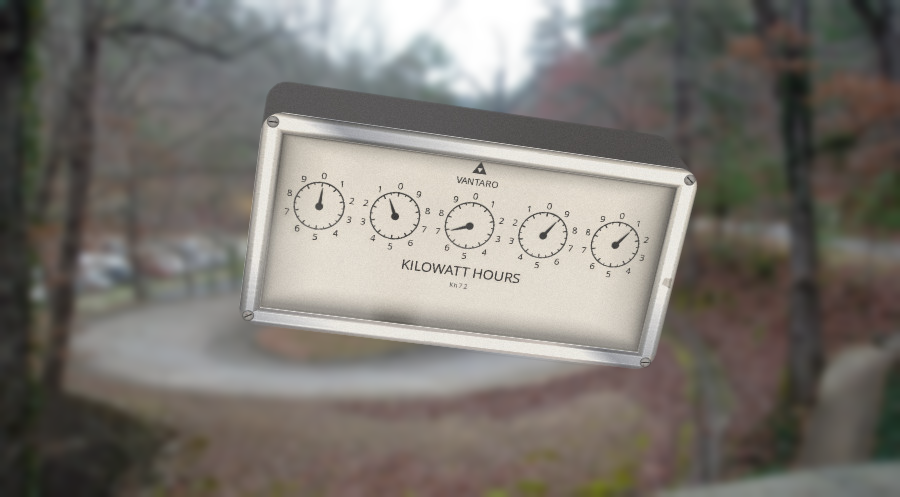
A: 691kWh
